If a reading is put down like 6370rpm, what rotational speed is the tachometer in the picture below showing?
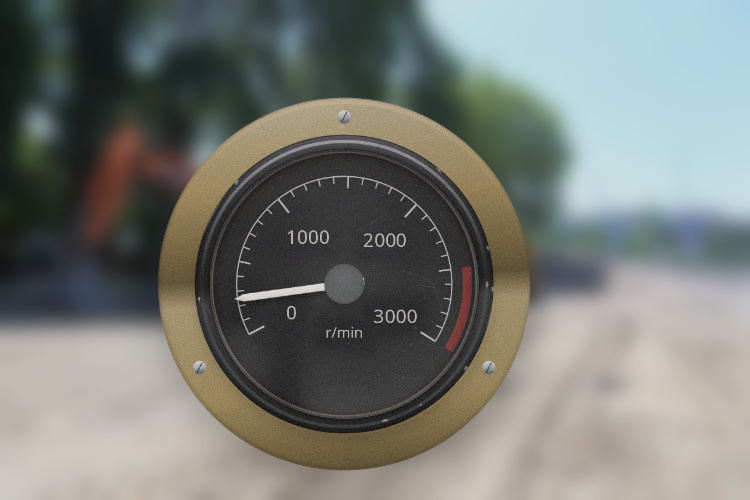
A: 250rpm
